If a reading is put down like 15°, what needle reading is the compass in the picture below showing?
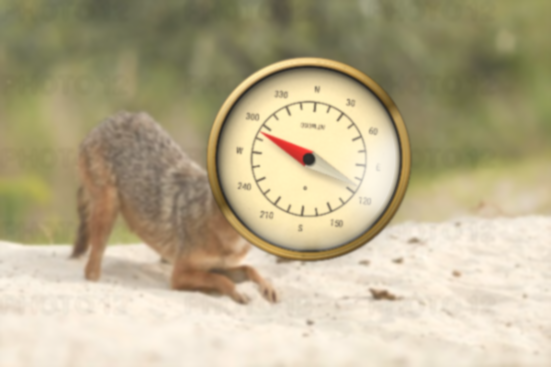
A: 292.5°
